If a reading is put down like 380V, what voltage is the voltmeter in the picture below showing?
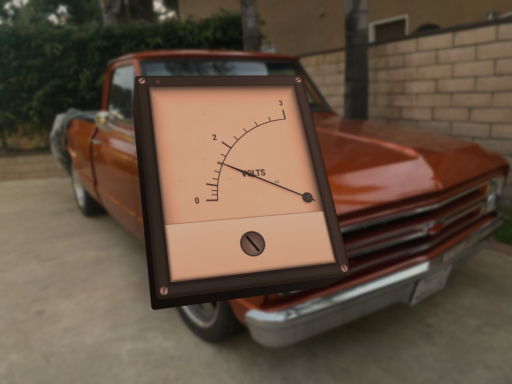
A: 1.6V
